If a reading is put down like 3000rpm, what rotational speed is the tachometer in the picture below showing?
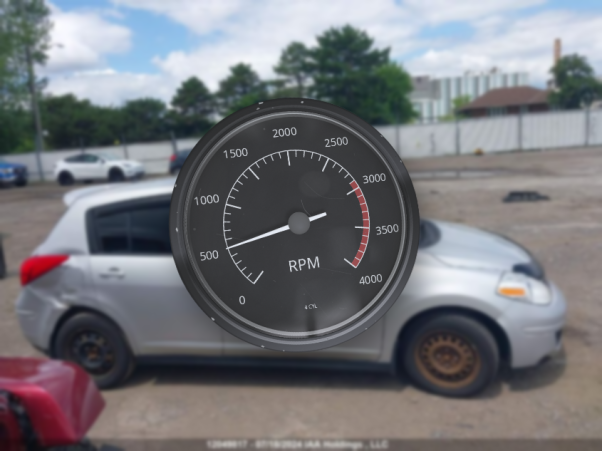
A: 500rpm
